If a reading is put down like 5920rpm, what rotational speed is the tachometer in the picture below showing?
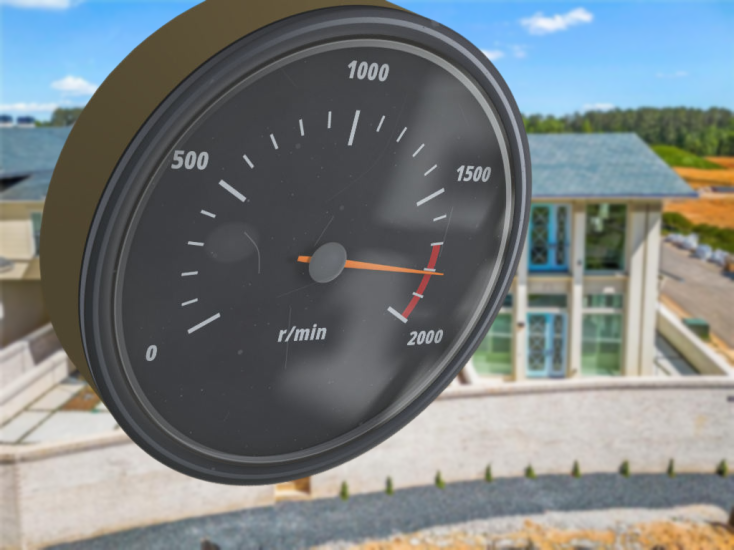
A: 1800rpm
